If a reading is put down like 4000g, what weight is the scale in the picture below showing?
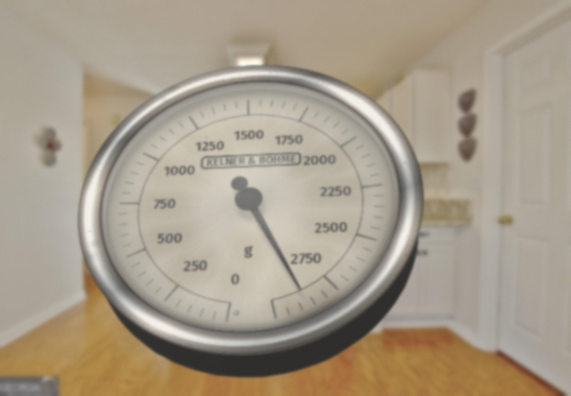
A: 2875g
